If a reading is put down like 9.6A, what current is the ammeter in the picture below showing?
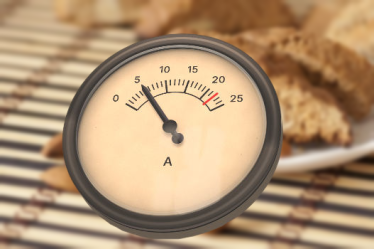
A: 5A
